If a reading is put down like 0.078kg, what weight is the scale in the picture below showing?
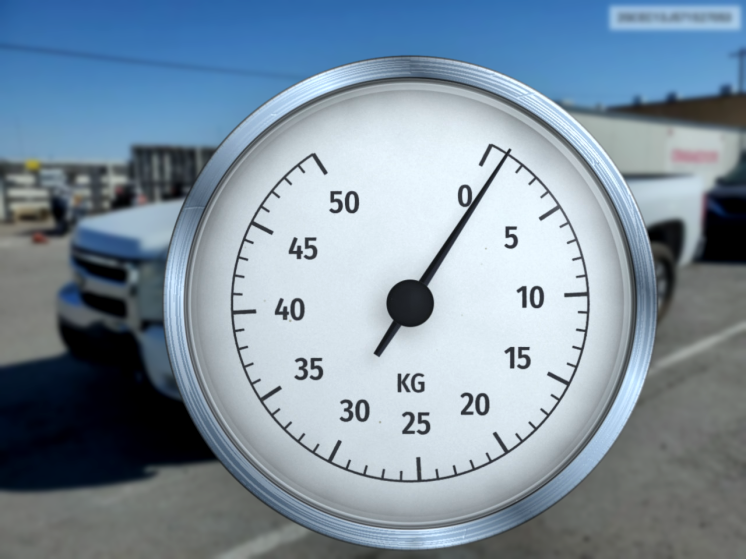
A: 1kg
